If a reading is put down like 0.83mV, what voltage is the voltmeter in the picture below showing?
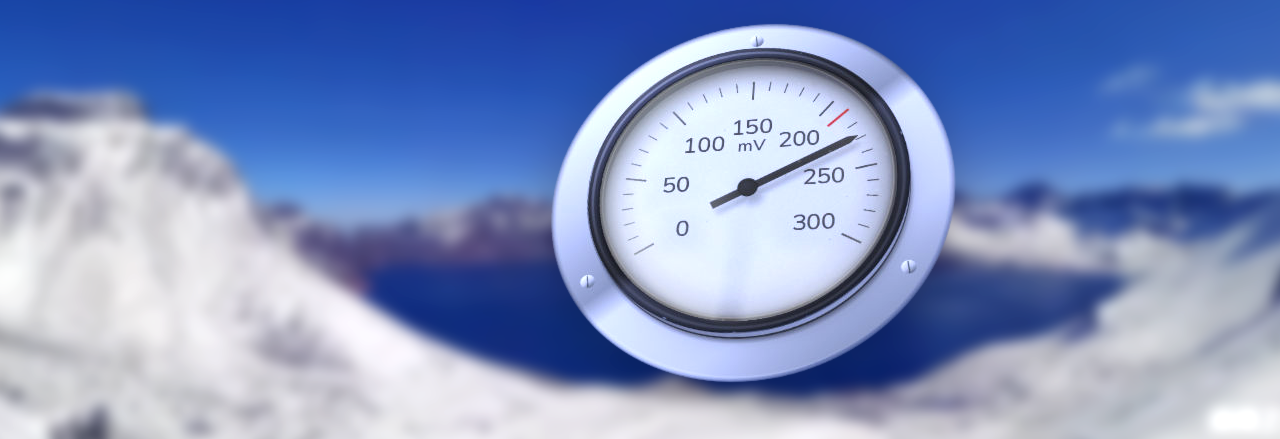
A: 230mV
